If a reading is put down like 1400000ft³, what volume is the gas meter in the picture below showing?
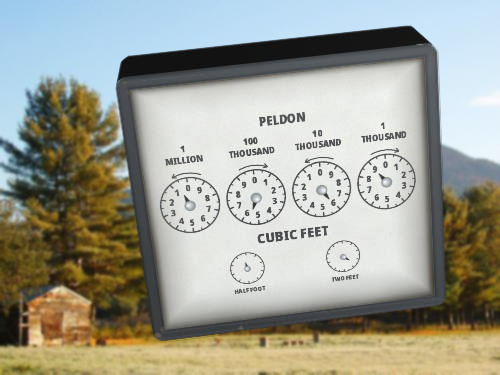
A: 55900ft³
